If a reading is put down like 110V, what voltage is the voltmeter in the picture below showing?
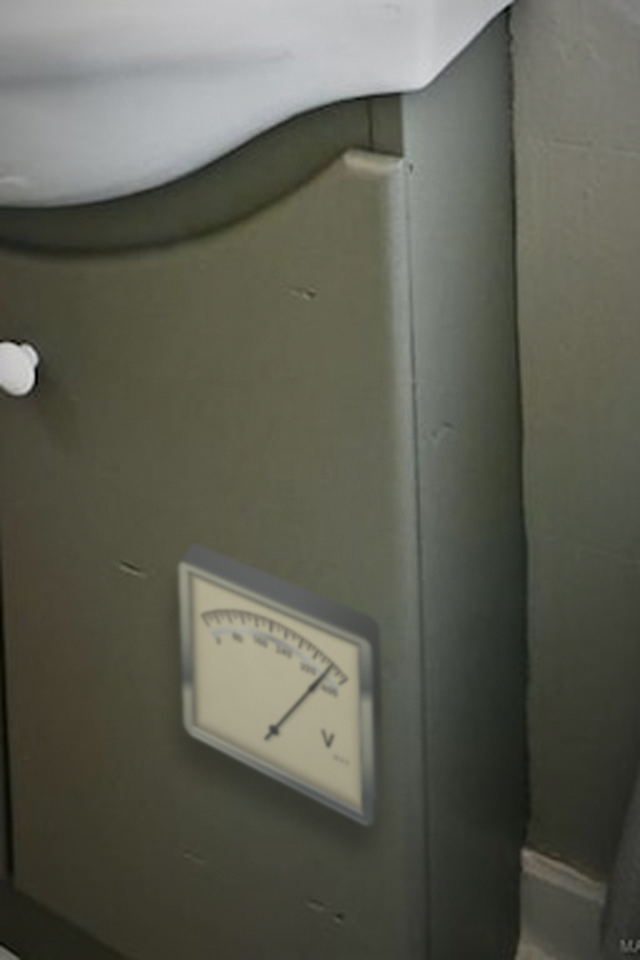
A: 360V
